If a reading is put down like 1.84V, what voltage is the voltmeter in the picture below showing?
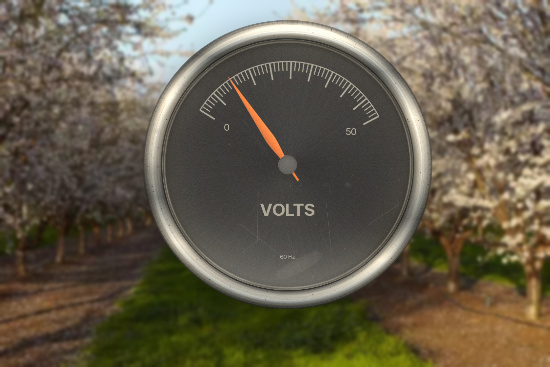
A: 10V
